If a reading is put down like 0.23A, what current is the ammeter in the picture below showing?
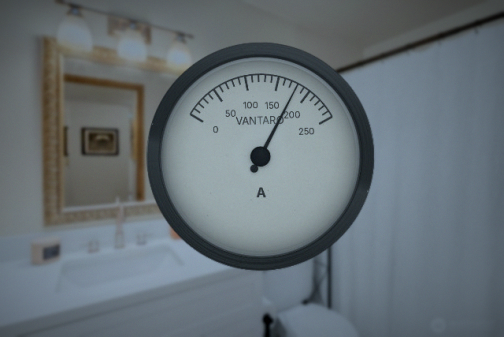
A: 180A
